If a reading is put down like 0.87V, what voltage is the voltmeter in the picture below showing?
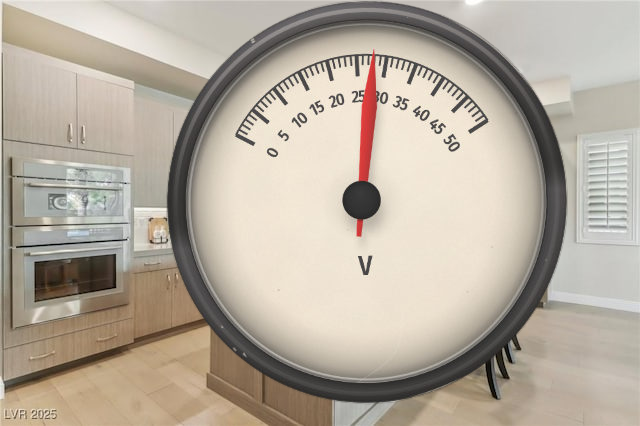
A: 28V
